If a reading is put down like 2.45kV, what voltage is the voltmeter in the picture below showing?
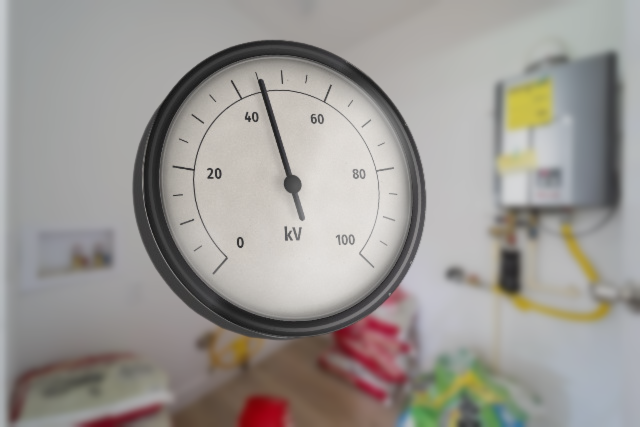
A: 45kV
